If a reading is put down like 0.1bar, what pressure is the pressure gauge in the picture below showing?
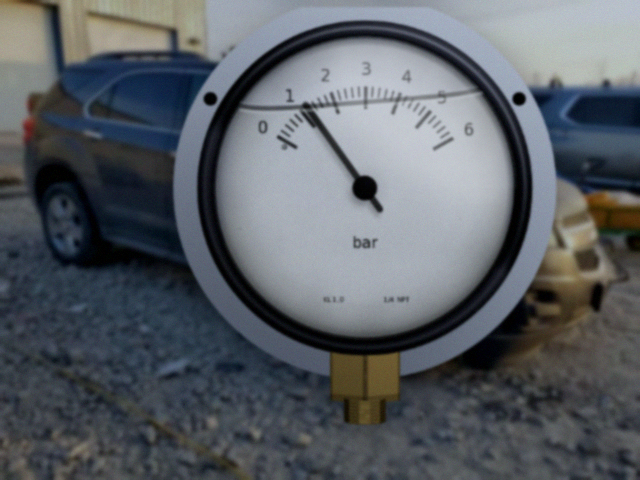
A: 1.2bar
